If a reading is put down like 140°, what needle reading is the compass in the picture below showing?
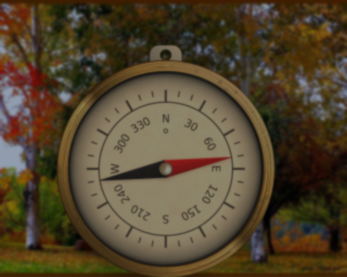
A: 80°
